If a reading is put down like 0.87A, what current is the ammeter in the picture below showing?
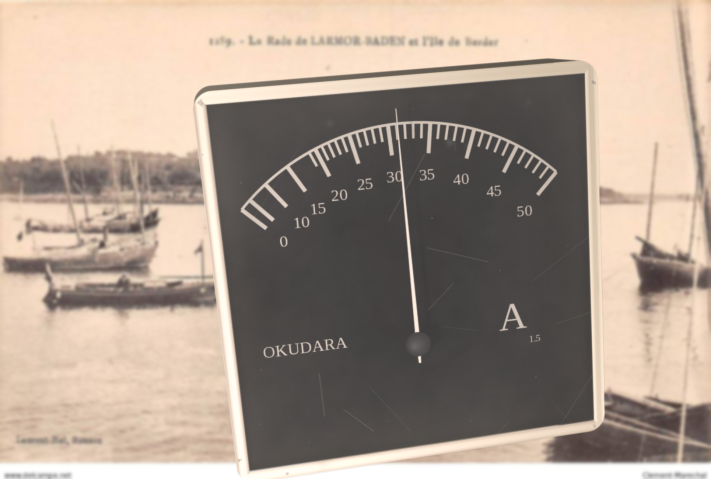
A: 31A
